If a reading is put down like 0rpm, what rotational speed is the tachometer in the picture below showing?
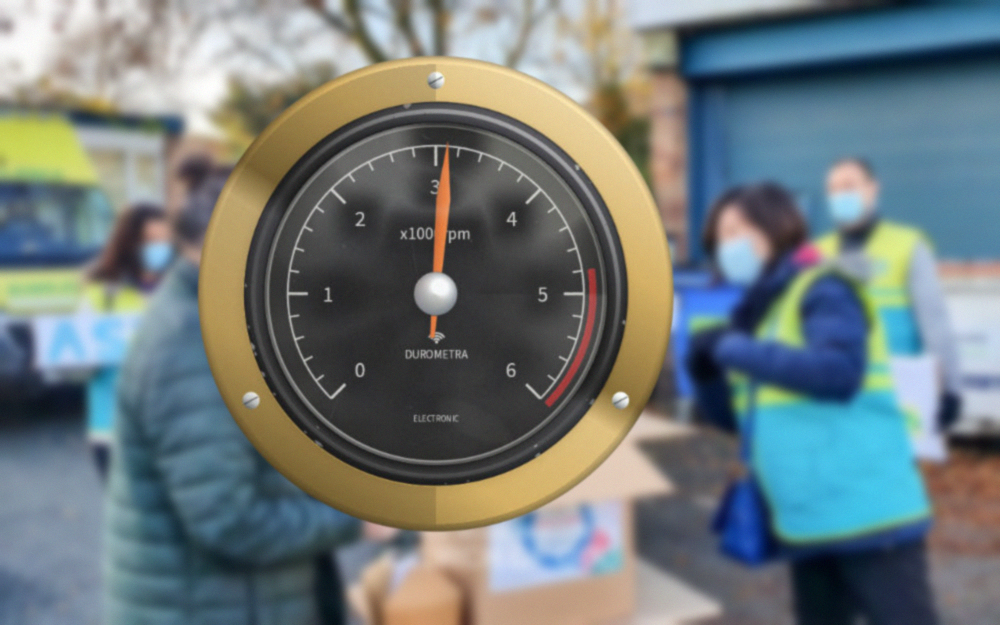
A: 3100rpm
